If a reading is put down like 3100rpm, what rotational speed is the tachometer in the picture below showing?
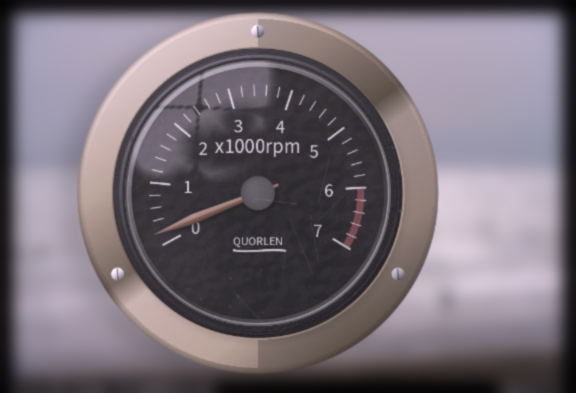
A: 200rpm
